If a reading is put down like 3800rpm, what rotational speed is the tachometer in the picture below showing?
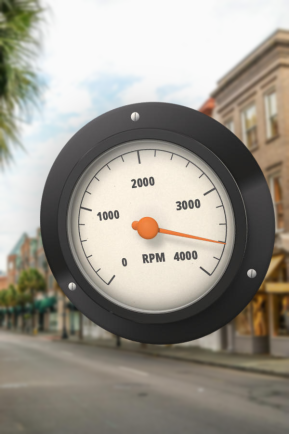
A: 3600rpm
